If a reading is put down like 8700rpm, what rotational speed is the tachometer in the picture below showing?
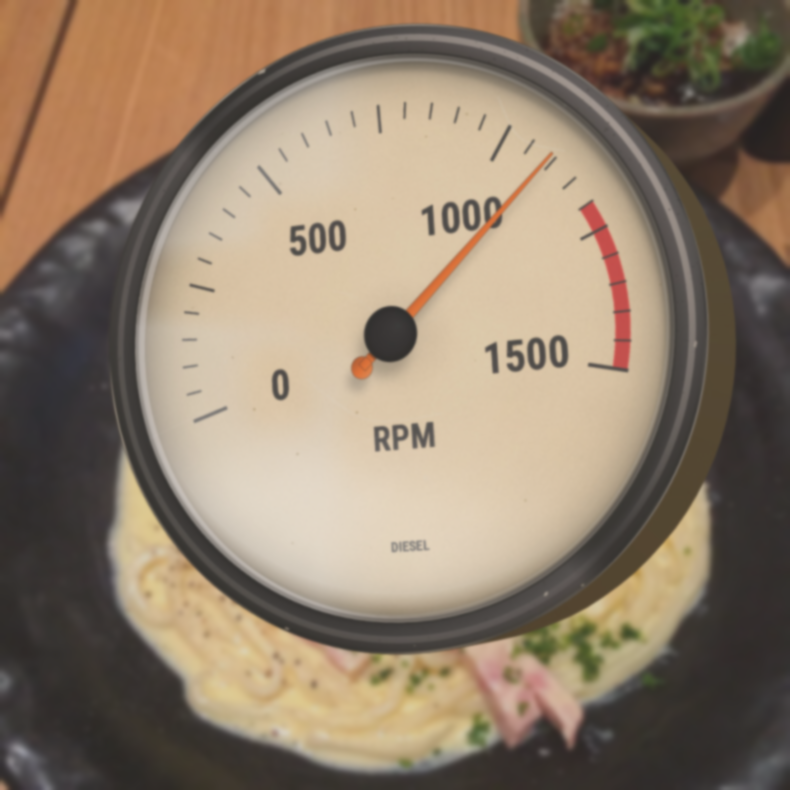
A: 1100rpm
